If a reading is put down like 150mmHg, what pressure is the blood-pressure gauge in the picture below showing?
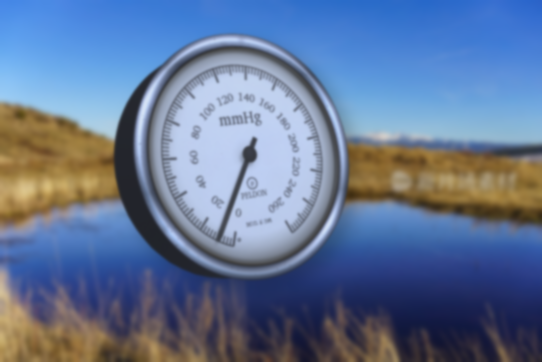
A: 10mmHg
